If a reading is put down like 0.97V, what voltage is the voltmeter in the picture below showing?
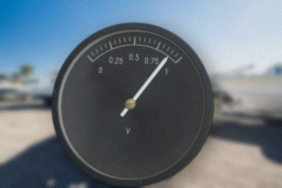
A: 0.9V
